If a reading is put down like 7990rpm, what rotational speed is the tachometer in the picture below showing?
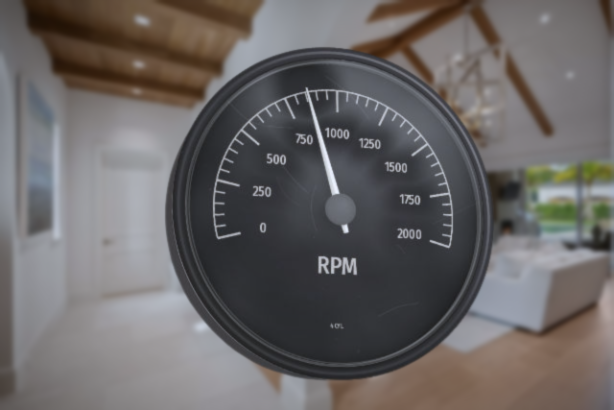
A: 850rpm
